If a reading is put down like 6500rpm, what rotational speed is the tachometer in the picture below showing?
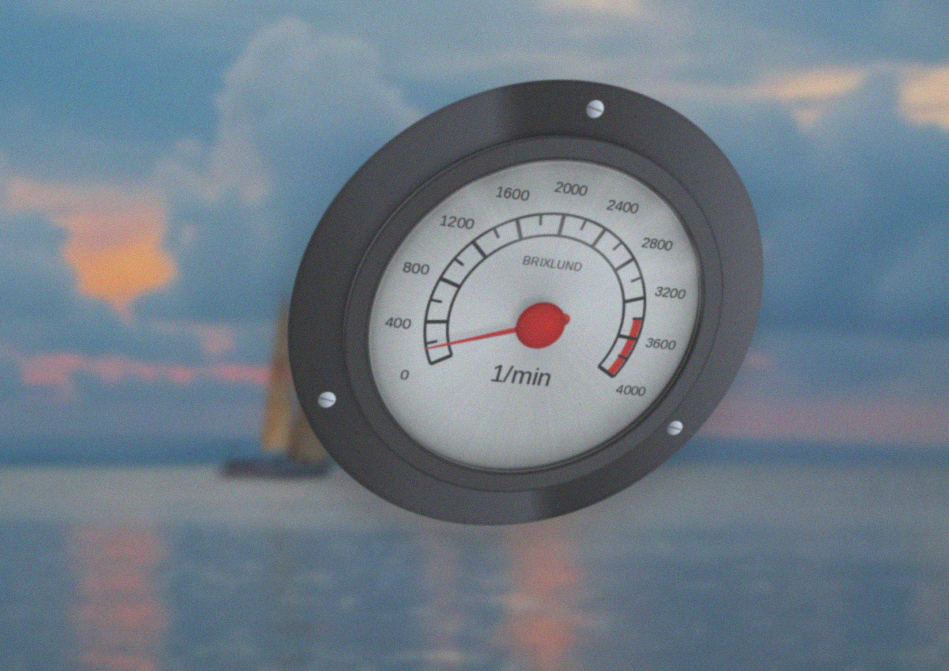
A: 200rpm
